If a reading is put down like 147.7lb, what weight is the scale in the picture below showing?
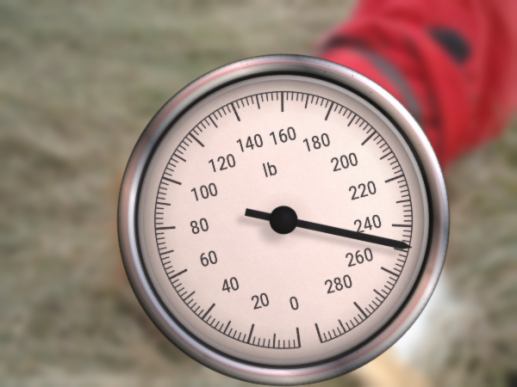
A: 248lb
